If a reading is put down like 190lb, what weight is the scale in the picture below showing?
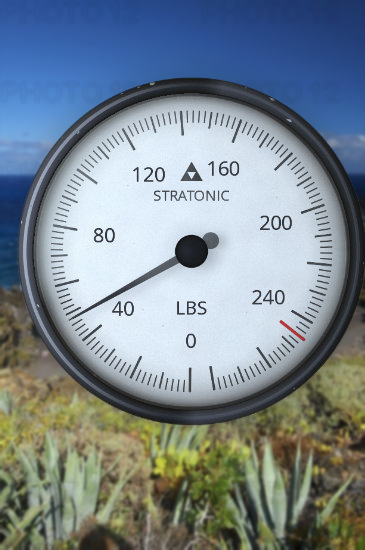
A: 48lb
